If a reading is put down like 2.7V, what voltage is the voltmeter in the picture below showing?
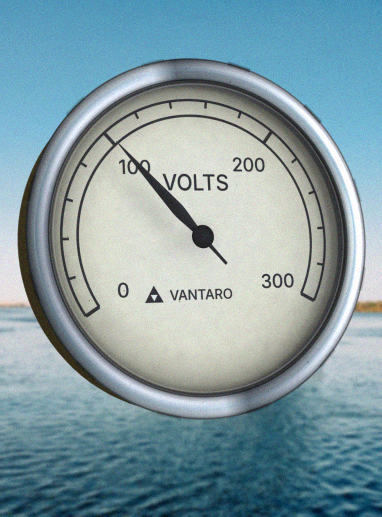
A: 100V
